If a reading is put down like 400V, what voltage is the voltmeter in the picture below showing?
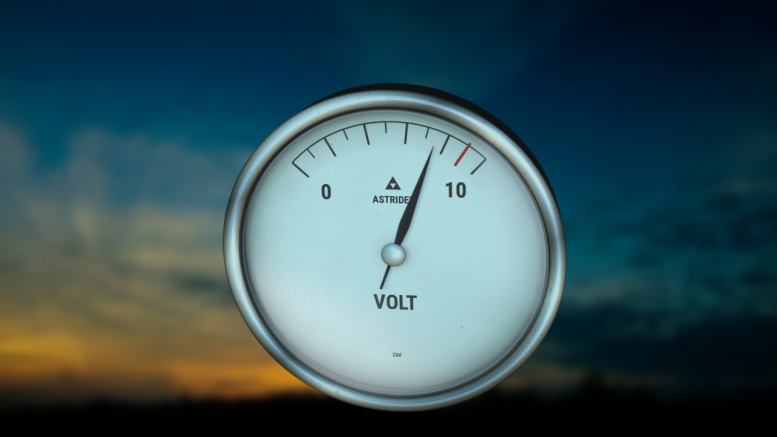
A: 7.5V
